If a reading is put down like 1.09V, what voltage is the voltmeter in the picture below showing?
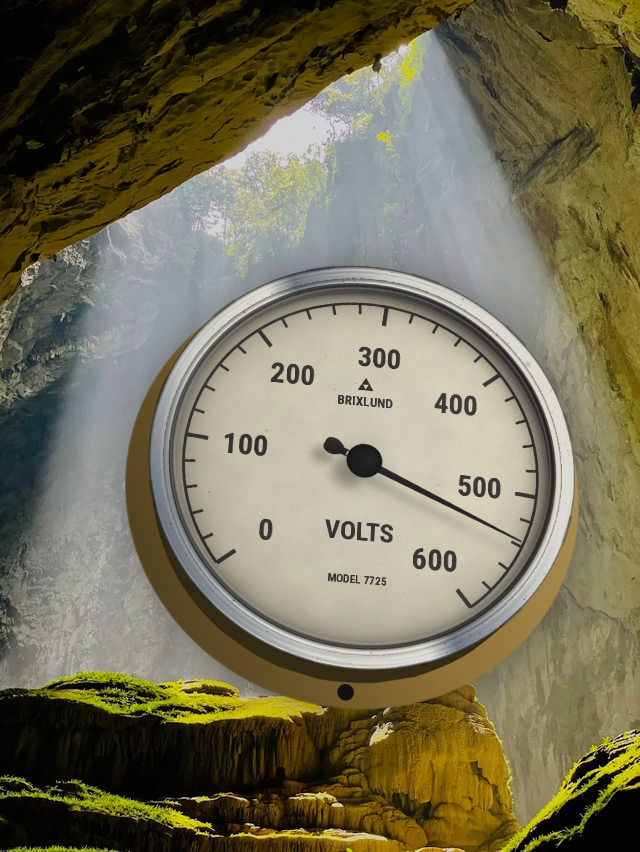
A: 540V
